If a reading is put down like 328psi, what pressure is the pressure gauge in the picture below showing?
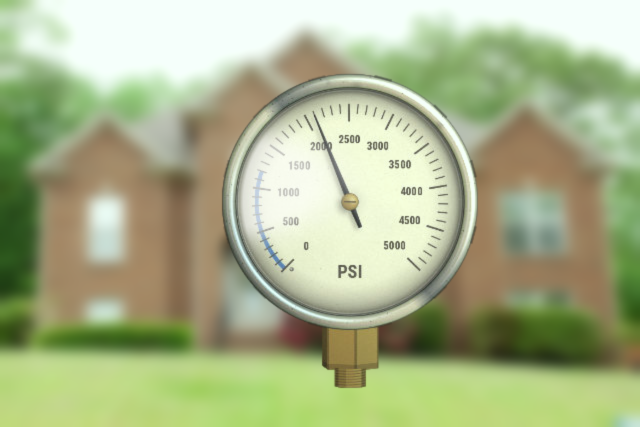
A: 2100psi
